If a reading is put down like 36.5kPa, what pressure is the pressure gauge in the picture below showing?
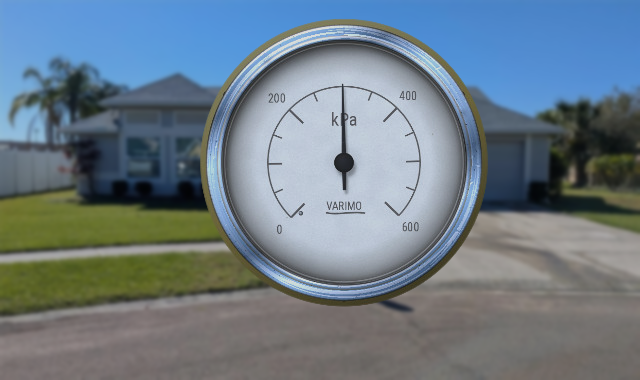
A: 300kPa
